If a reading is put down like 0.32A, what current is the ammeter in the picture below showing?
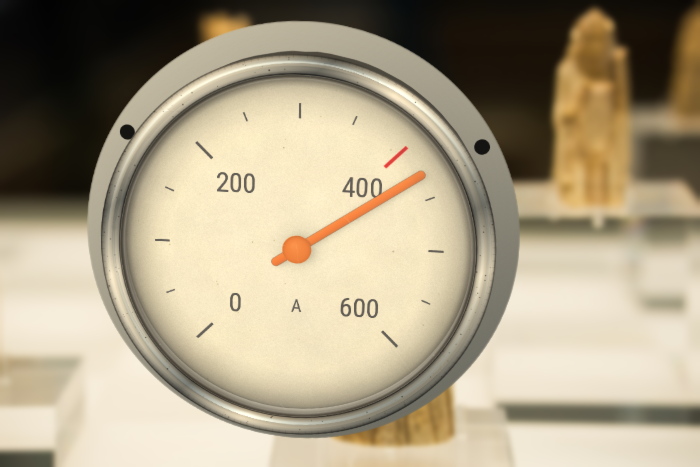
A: 425A
